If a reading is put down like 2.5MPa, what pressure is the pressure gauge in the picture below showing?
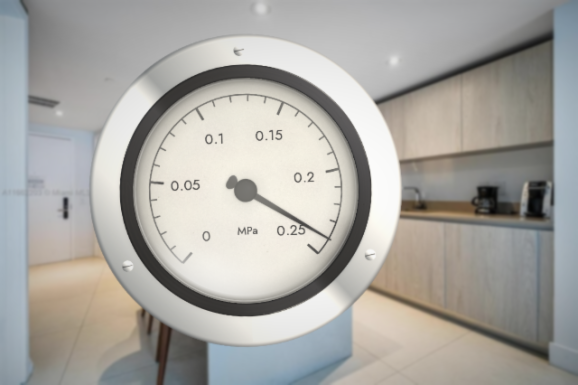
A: 0.24MPa
